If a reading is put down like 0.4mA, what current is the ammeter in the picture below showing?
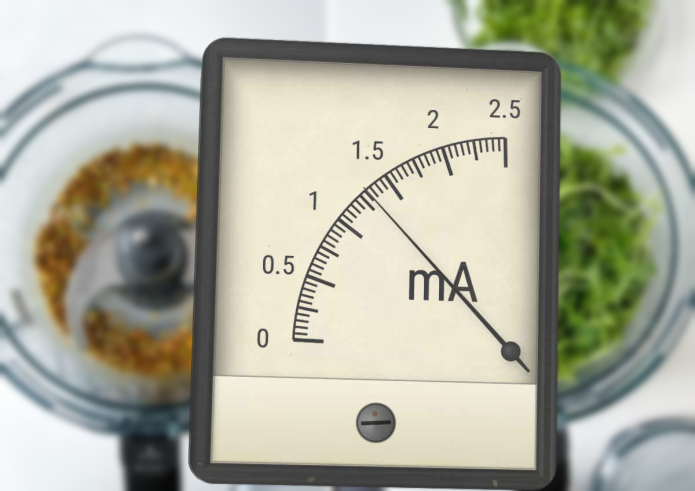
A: 1.3mA
